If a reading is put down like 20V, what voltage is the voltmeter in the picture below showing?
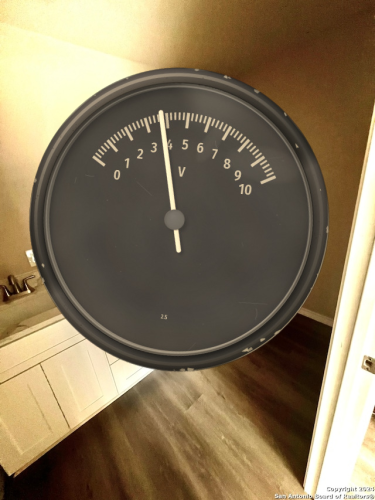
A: 3.8V
